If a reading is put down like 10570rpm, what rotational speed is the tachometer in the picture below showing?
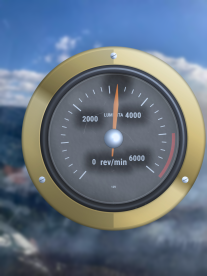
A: 3200rpm
